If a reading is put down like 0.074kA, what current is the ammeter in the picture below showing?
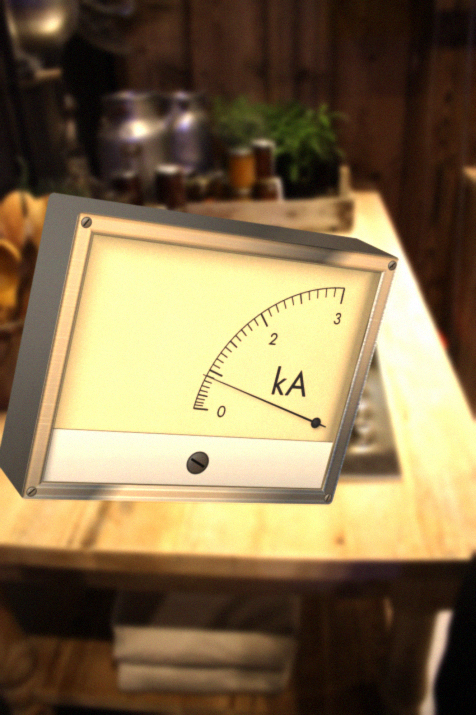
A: 0.9kA
